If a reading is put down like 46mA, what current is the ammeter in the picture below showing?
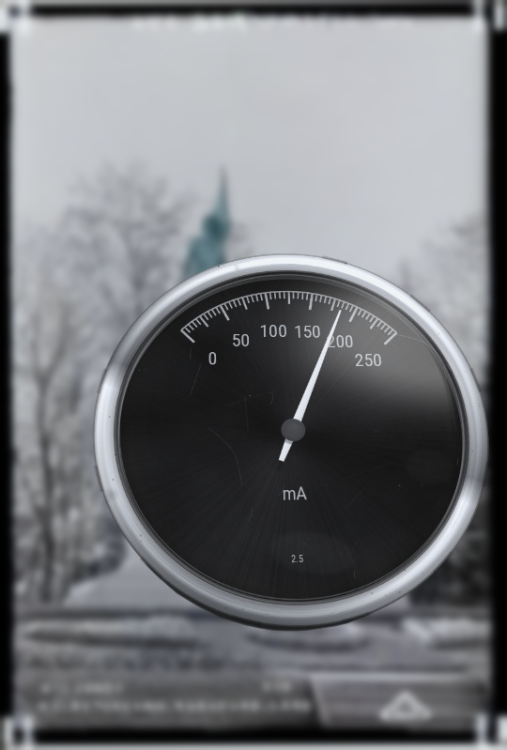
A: 185mA
